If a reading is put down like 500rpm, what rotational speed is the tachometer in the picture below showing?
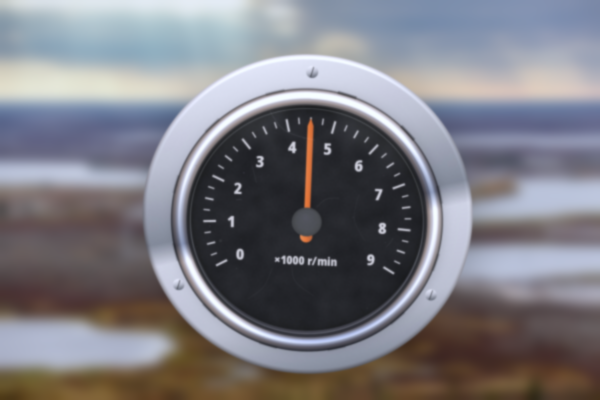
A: 4500rpm
